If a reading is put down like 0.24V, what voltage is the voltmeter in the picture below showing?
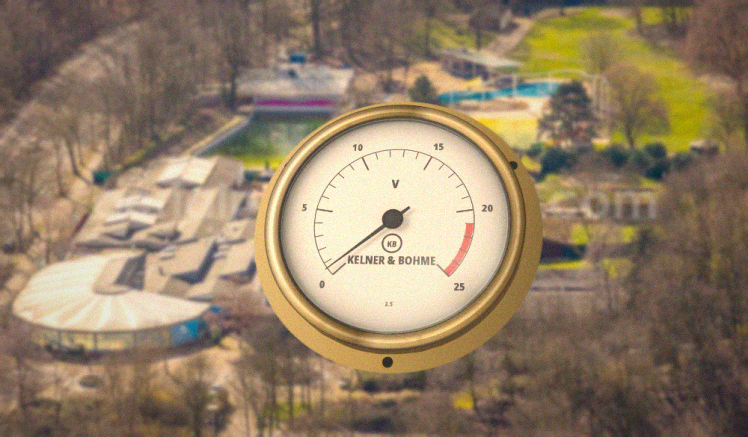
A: 0.5V
